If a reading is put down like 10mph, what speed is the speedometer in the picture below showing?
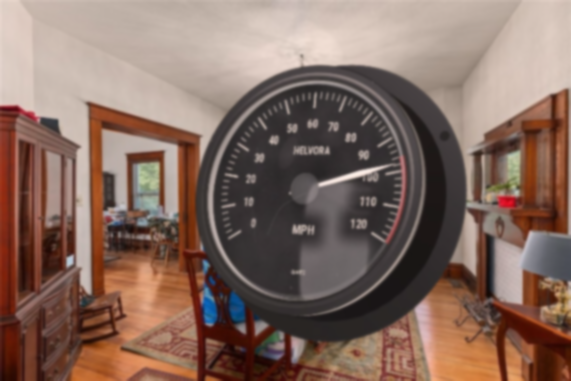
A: 98mph
